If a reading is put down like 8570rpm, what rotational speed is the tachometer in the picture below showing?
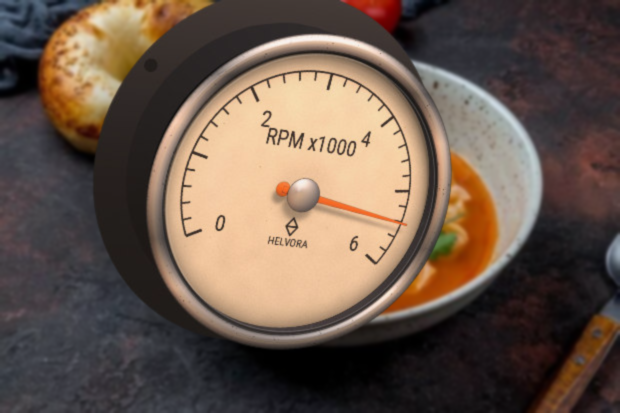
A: 5400rpm
